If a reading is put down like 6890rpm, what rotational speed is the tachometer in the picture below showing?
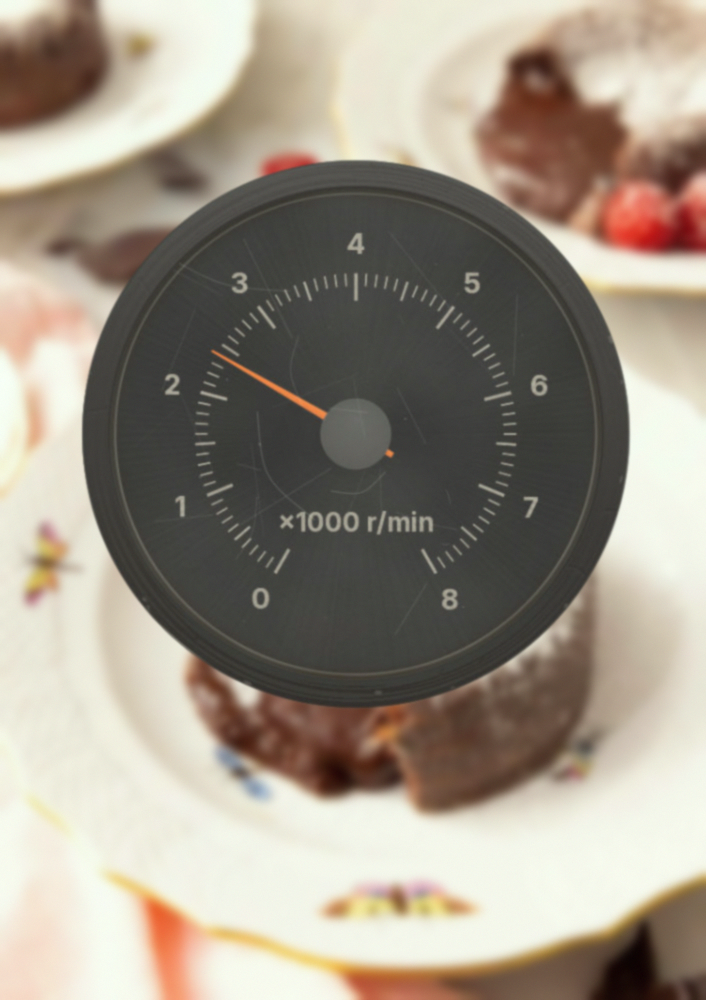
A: 2400rpm
